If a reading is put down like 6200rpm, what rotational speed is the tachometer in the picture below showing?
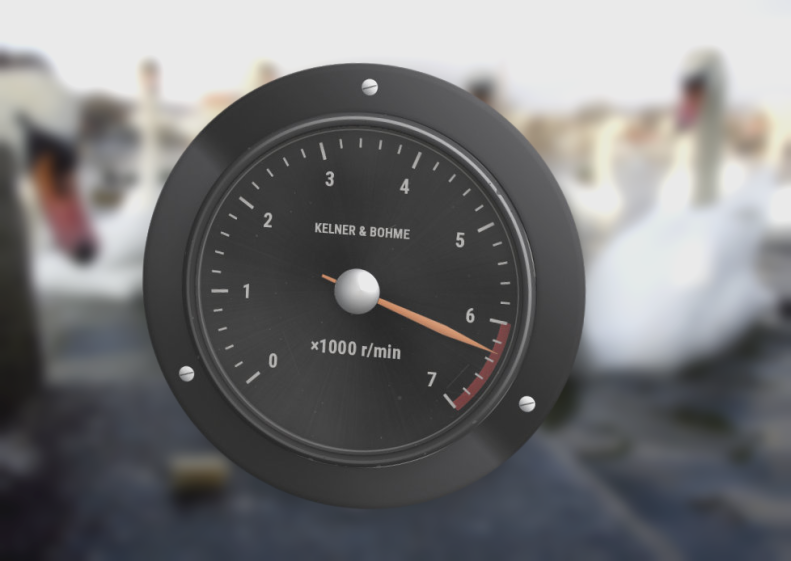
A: 6300rpm
